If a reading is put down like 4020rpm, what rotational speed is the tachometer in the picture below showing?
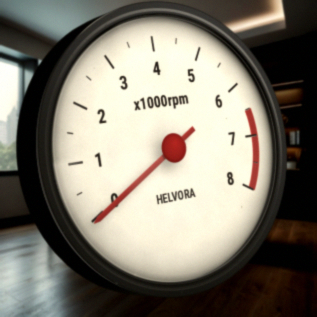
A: 0rpm
